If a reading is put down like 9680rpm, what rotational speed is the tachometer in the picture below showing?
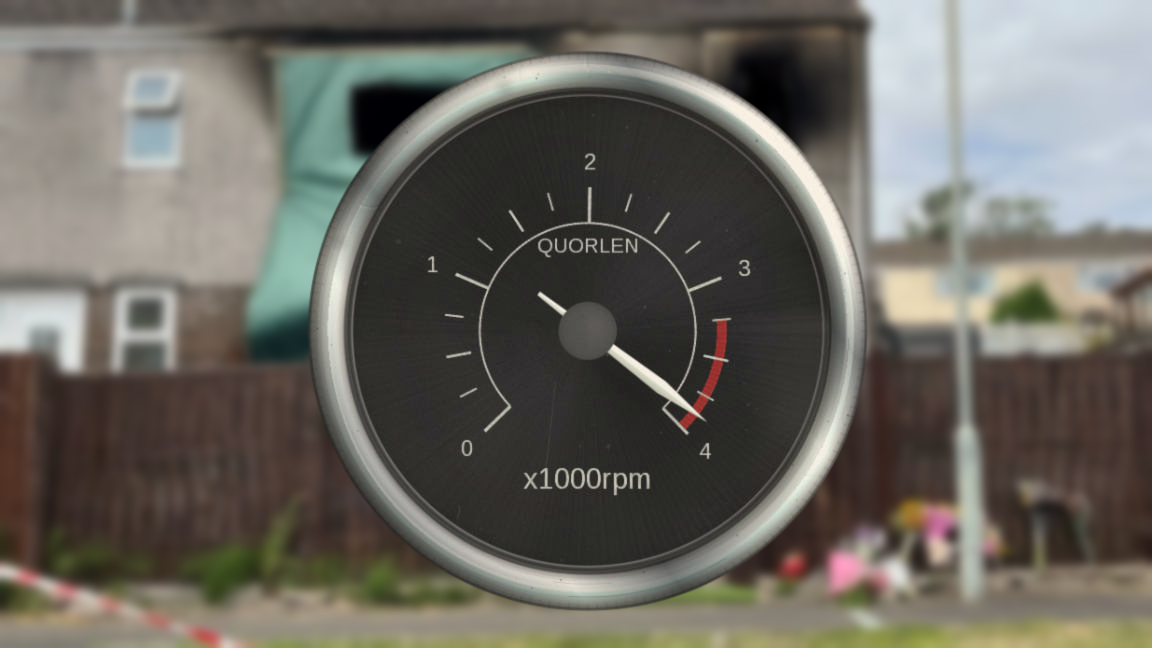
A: 3875rpm
